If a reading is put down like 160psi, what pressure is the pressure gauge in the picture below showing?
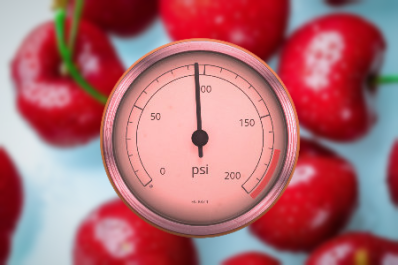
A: 95psi
